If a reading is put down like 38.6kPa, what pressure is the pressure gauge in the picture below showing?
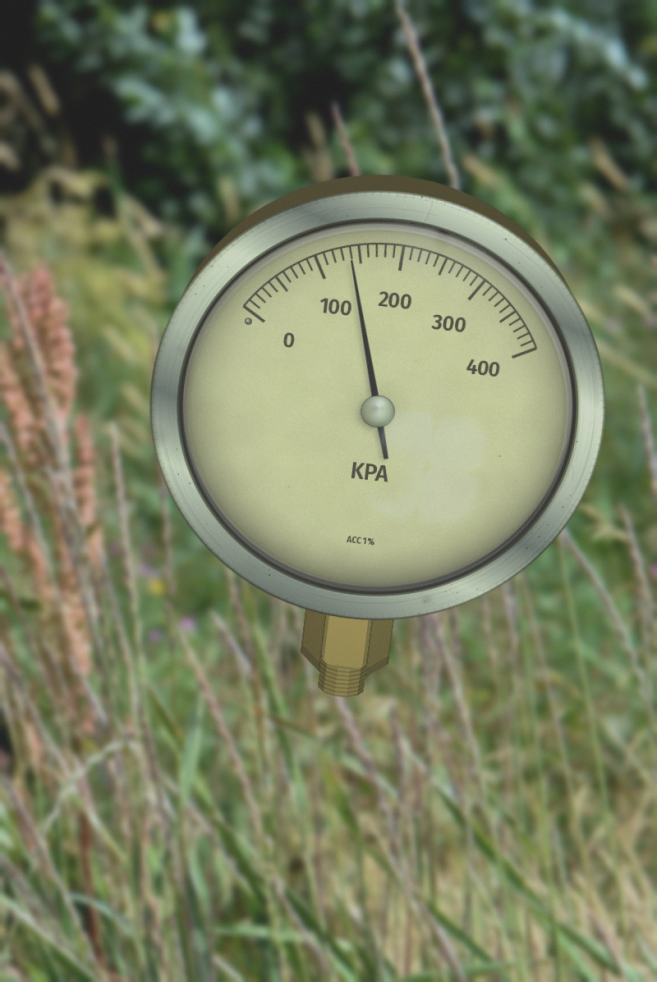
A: 140kPa
